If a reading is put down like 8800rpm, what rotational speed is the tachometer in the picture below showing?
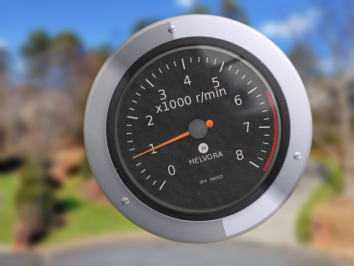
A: 1000rpm
